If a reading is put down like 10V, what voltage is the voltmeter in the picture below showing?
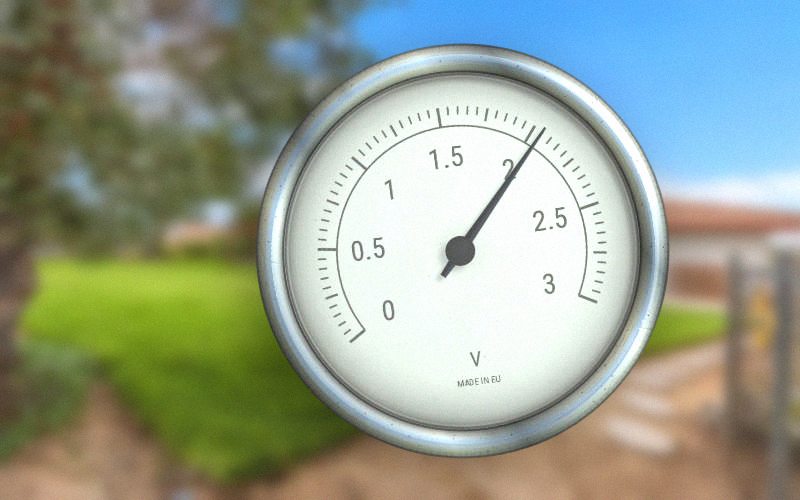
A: 2.05V
